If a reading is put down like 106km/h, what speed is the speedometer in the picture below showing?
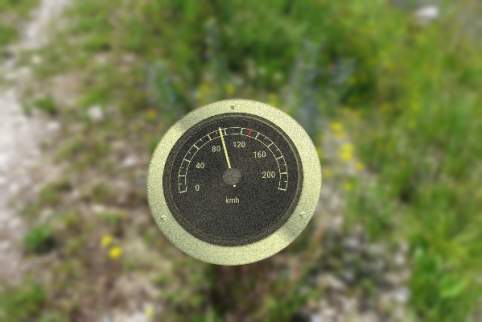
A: 95km/h
